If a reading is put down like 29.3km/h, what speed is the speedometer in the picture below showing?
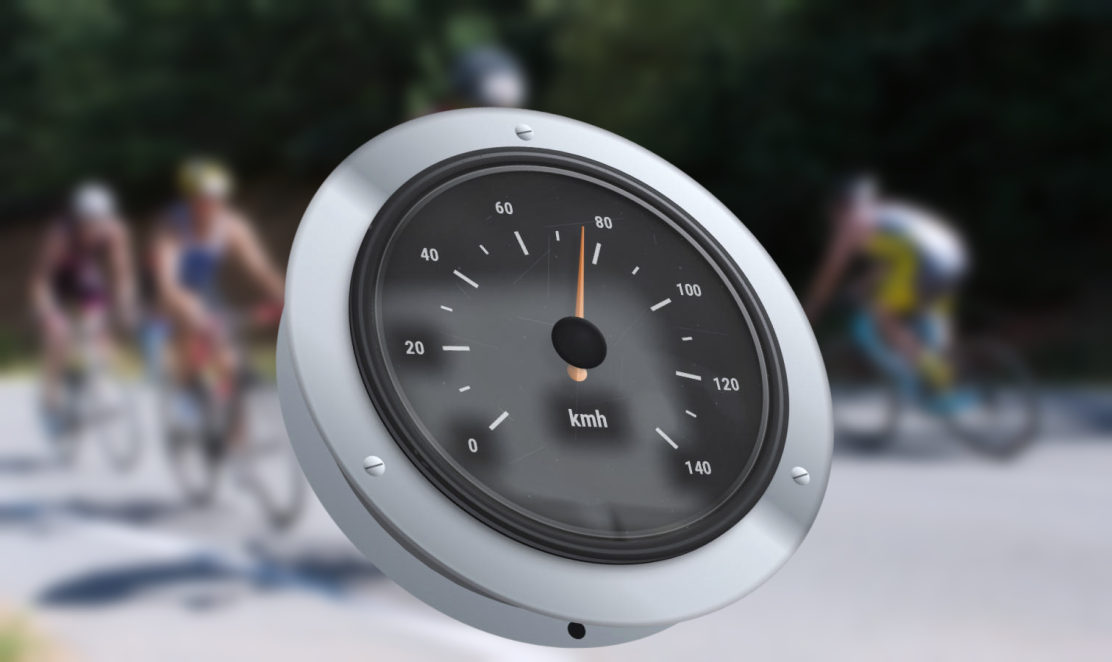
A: 75km/h
